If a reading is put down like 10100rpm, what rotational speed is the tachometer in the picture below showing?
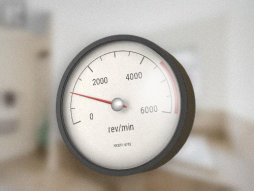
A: 1000rpm
